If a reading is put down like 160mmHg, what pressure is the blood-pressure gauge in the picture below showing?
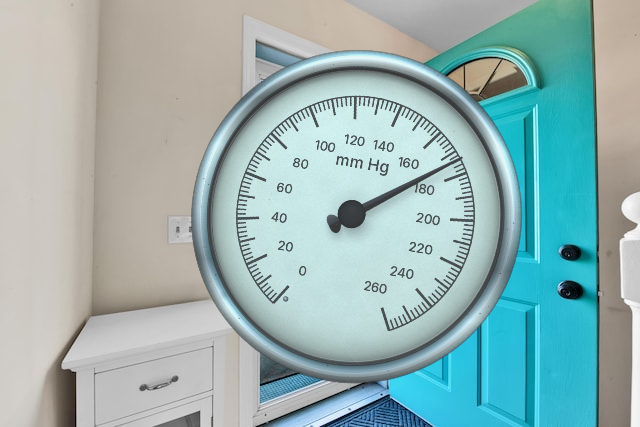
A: 174mmHg
